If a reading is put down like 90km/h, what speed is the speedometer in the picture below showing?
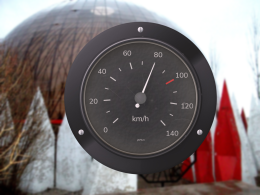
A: 80km/h
